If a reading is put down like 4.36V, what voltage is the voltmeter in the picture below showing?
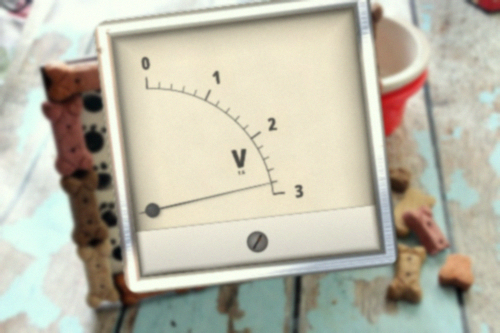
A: 2.8V
